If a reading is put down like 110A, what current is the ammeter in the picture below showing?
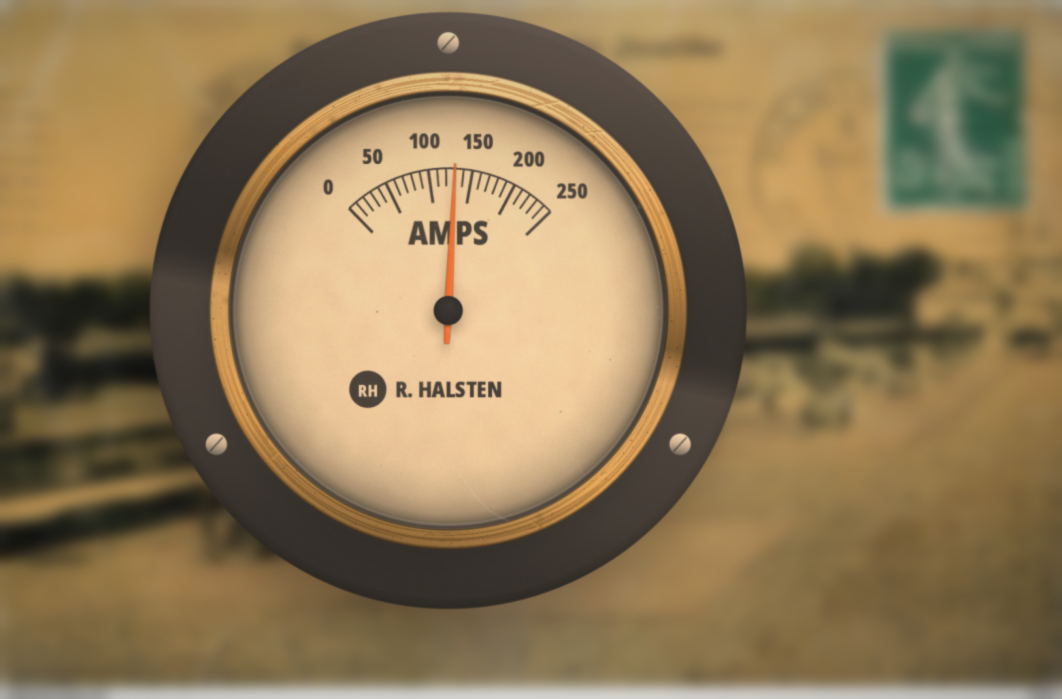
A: 130A
